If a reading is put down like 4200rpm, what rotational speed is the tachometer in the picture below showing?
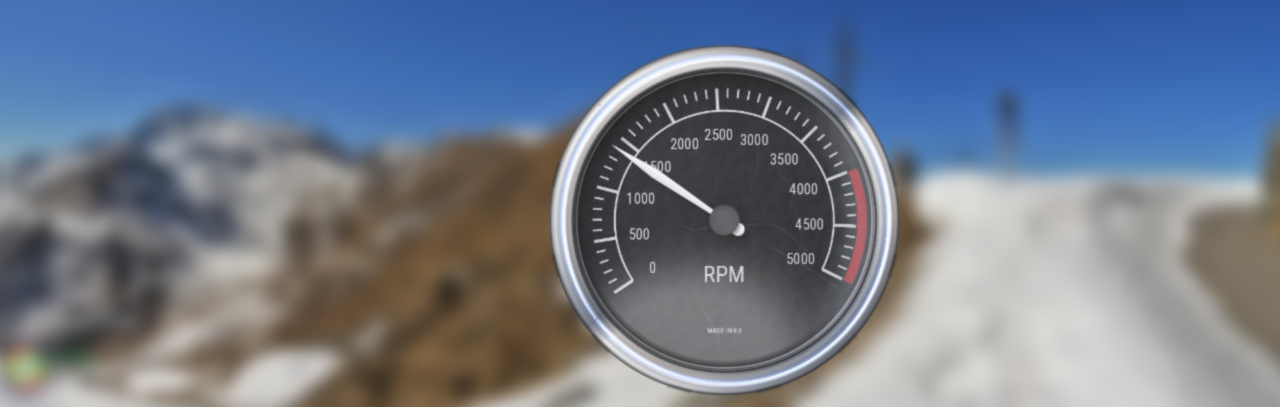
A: 1400rpm
